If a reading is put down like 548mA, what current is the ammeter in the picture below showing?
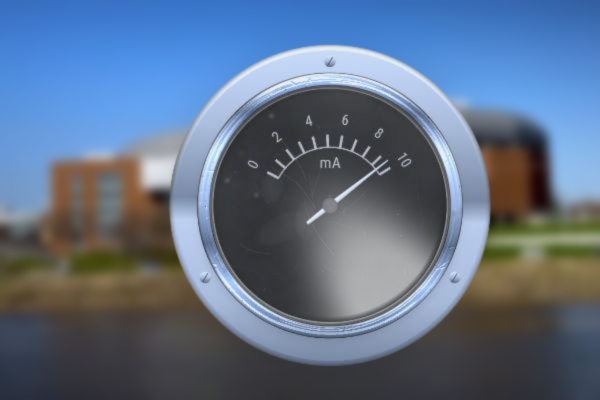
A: 9.5mA
